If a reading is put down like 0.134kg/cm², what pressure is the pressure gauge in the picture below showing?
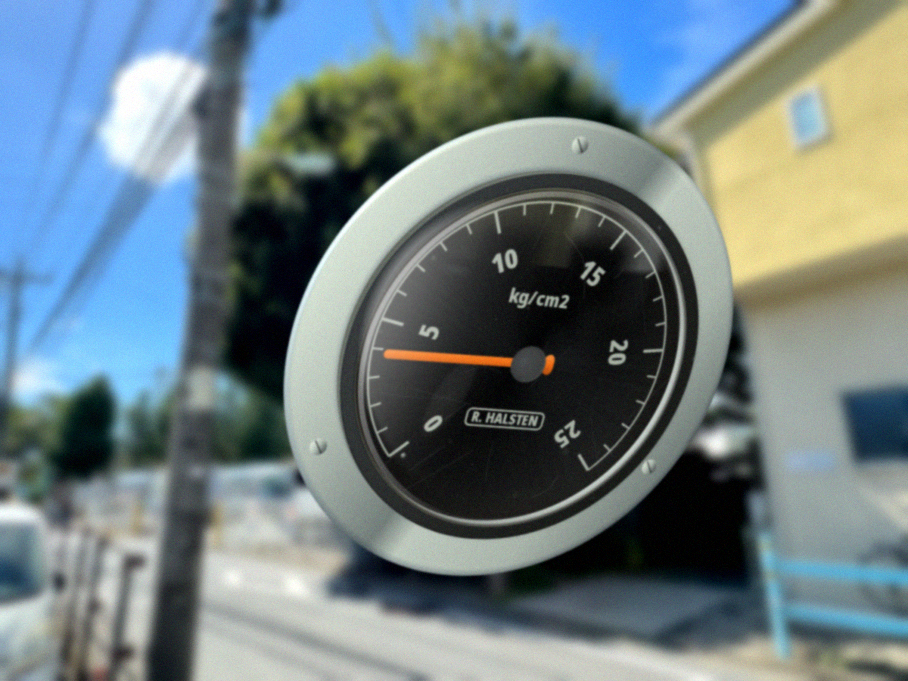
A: 4kg/cm²
